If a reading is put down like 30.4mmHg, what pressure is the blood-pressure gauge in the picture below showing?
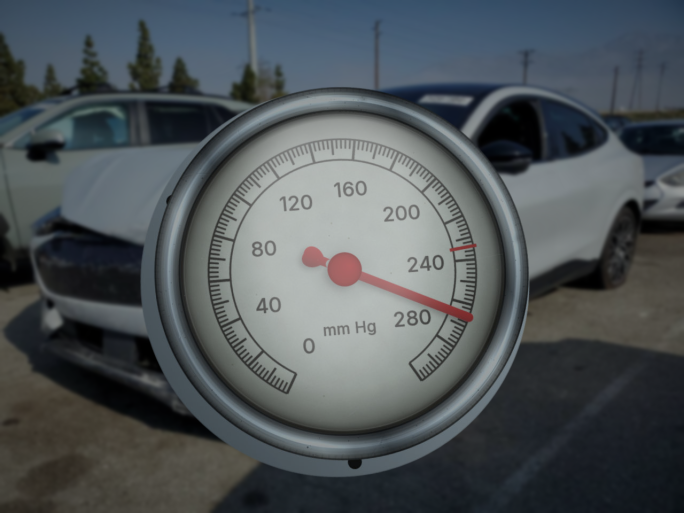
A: 266mmHg
